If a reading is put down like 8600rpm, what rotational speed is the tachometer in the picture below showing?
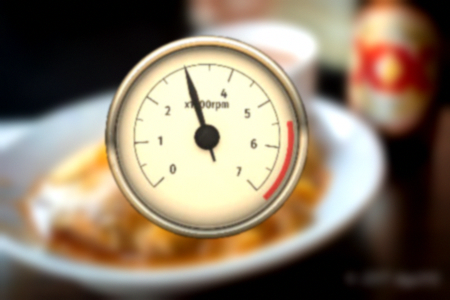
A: 3000rpm
